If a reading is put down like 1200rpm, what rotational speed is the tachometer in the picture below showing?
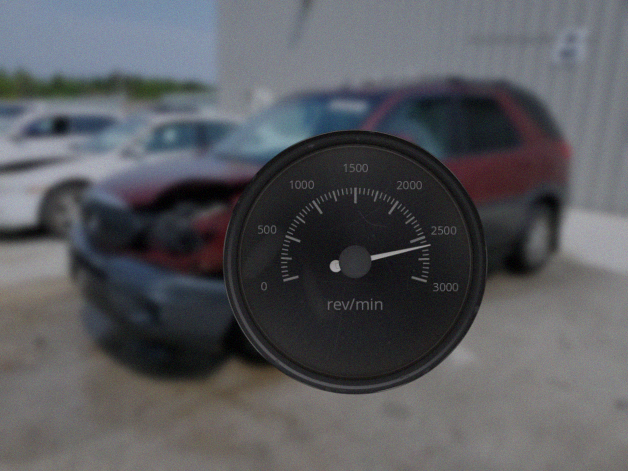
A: 2600rpm
